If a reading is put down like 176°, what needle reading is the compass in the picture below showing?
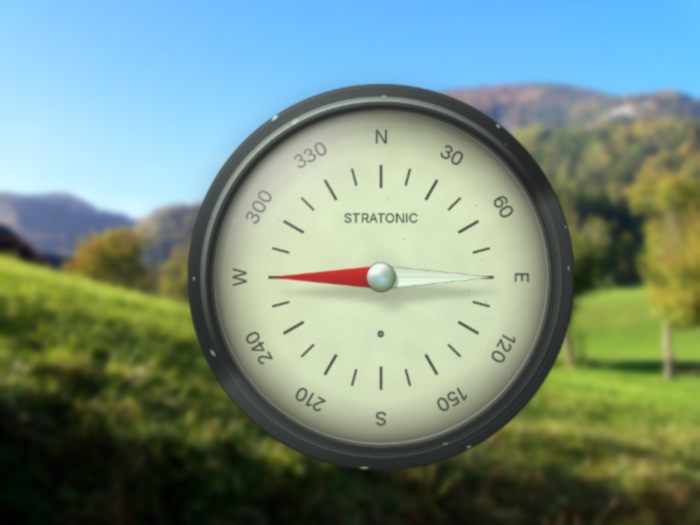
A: 270°
